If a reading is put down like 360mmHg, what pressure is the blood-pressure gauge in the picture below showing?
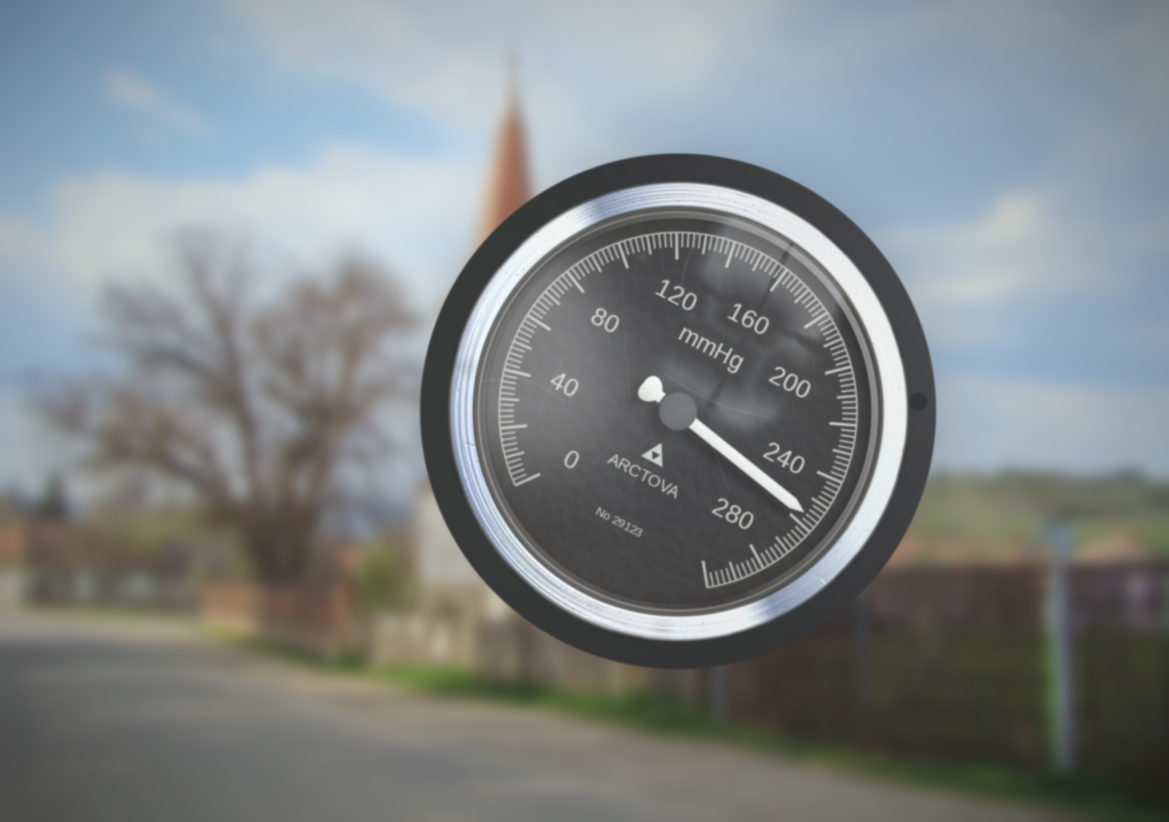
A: 256mmHg
